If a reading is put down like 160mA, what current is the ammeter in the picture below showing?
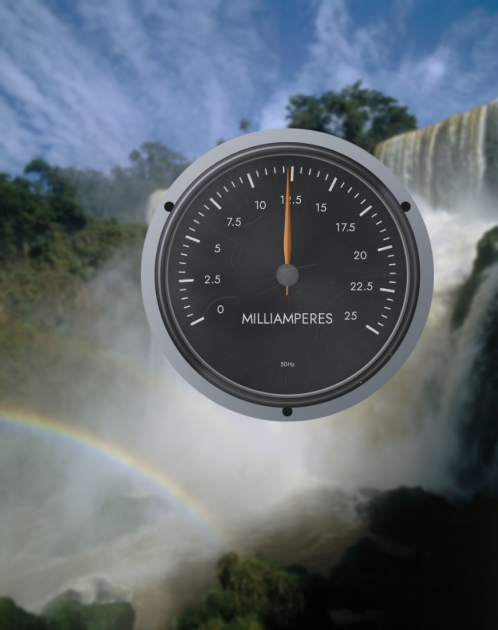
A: 12.25mA
